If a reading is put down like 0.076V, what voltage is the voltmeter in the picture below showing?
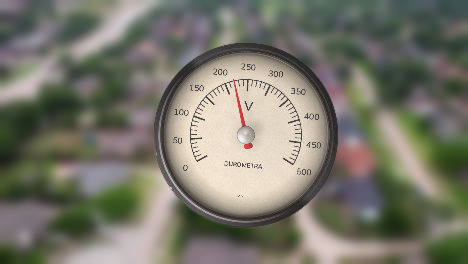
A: 220V
